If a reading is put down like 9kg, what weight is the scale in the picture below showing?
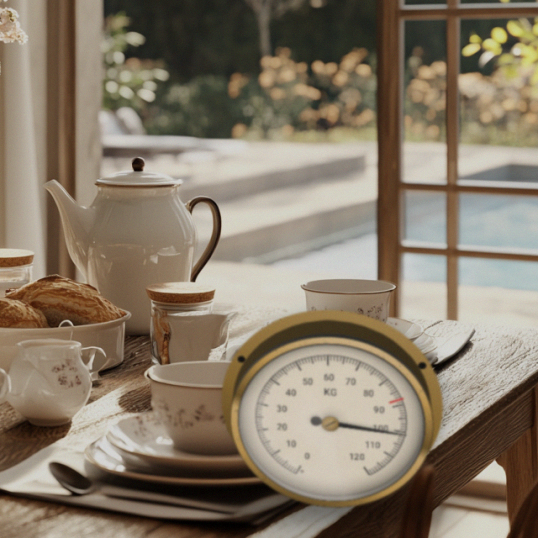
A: 100kg
